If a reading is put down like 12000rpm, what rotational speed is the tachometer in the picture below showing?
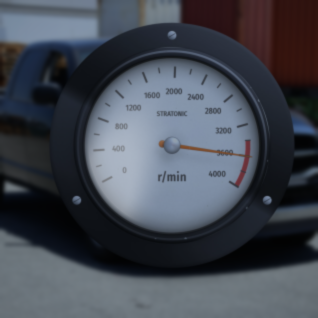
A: 3600rpm
